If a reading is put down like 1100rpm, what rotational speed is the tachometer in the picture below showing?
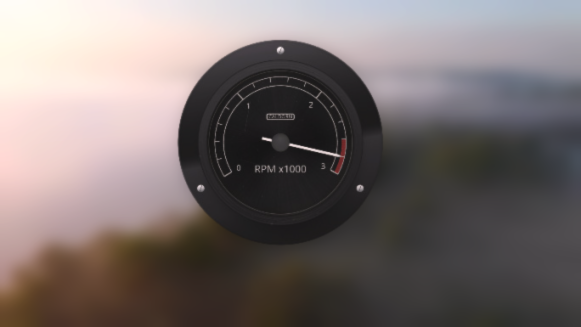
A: 2800rpm
